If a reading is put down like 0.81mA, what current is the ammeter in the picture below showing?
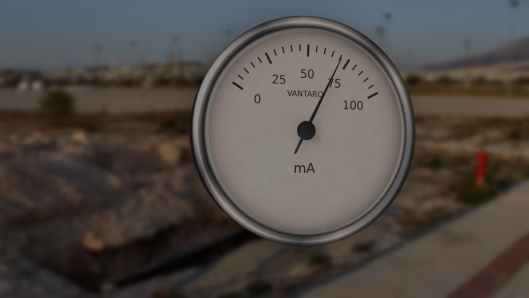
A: 70mA
